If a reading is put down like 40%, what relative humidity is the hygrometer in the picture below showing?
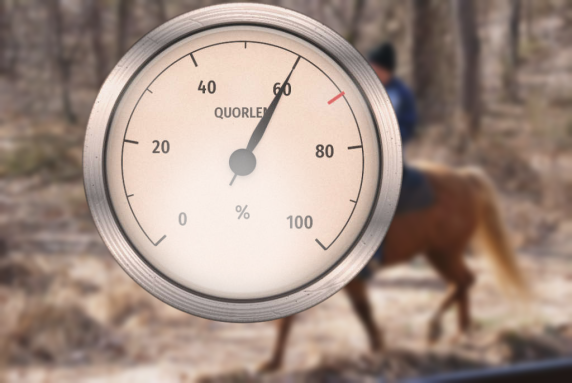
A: 60%
